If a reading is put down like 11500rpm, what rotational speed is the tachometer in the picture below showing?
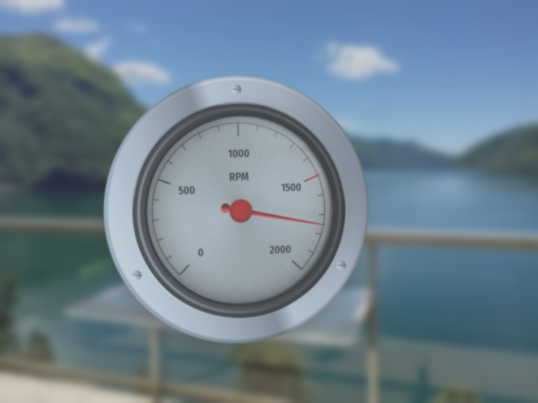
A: 1750rpm
